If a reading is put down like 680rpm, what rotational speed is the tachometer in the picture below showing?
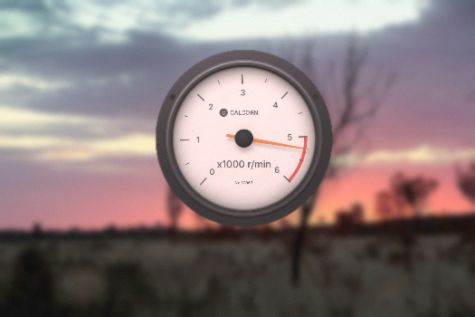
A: 5250rpm
